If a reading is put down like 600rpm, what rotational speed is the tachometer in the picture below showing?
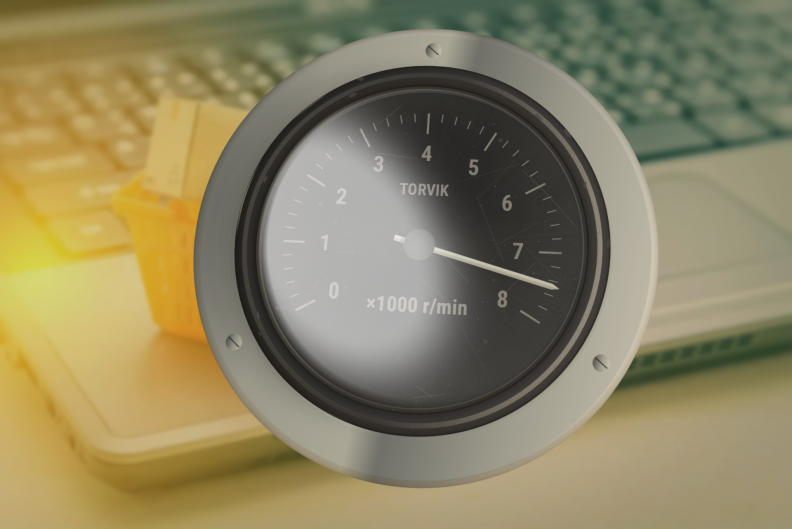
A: 7500rpm
